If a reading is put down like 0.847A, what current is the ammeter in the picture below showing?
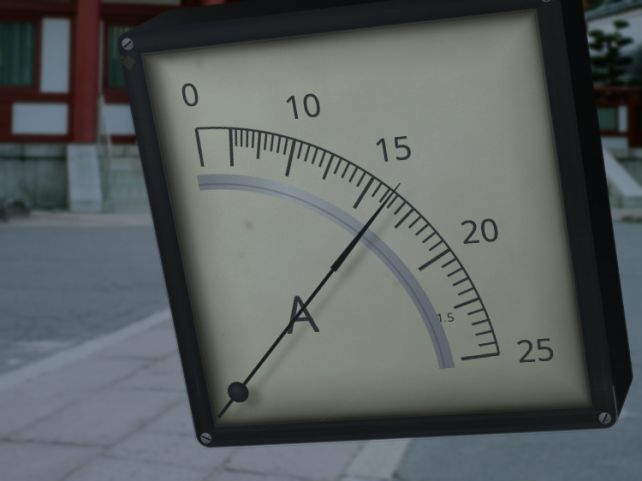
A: 16.25A
